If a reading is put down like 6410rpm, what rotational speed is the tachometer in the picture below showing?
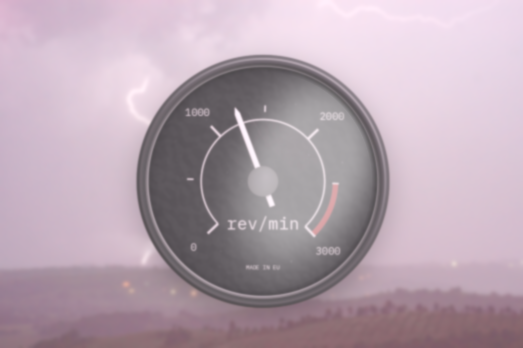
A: 1250rpm
